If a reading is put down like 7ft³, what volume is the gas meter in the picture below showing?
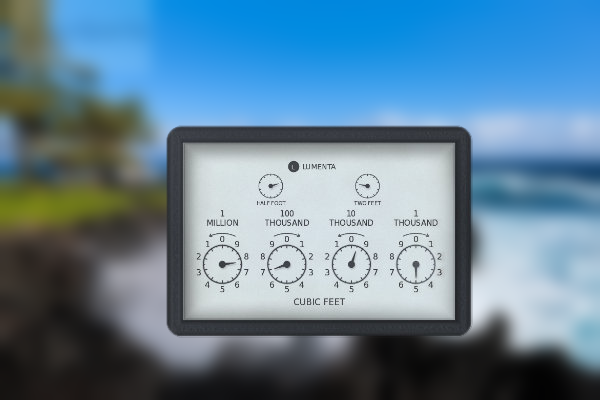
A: 769500ft³
